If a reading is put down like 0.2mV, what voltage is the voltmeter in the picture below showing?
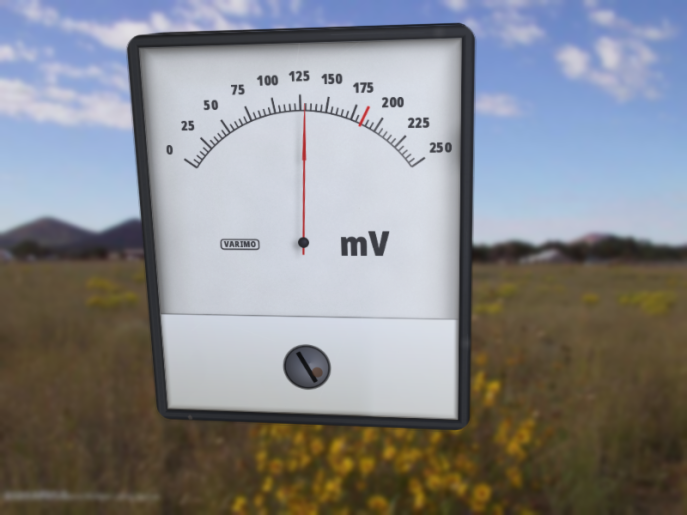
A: 130mV
